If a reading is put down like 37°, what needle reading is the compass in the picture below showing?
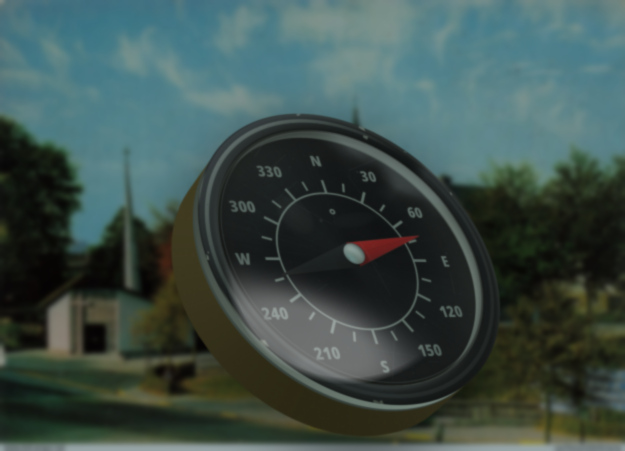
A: 75°
